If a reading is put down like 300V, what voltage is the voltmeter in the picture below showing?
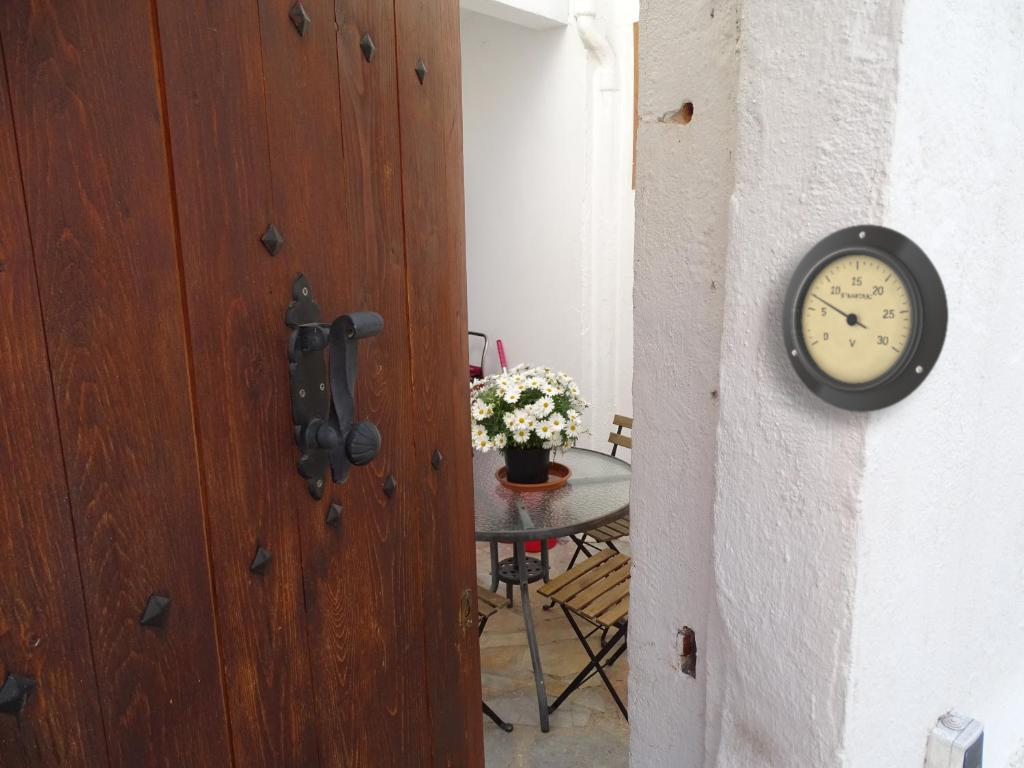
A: 7V
